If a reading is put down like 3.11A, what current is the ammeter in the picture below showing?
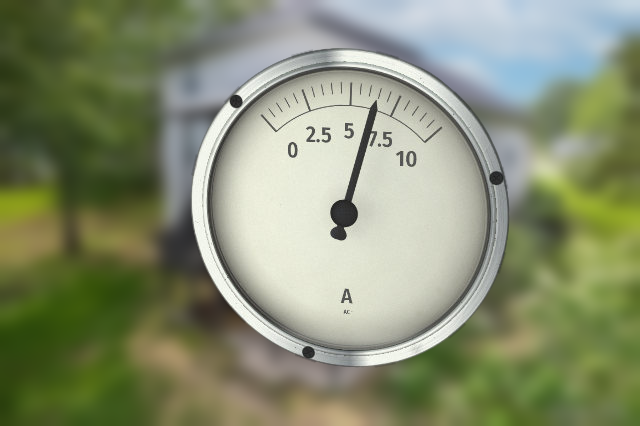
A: 6.5A
